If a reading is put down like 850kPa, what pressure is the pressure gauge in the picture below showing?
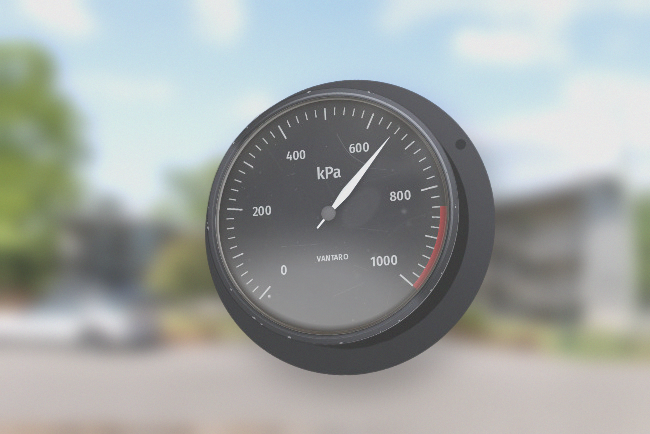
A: 660kPa
